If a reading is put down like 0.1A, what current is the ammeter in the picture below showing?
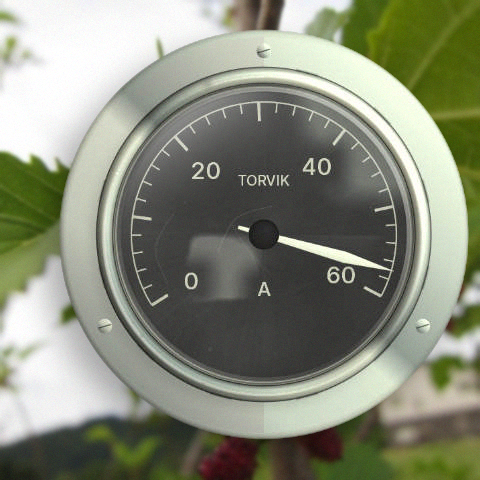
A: 57A
